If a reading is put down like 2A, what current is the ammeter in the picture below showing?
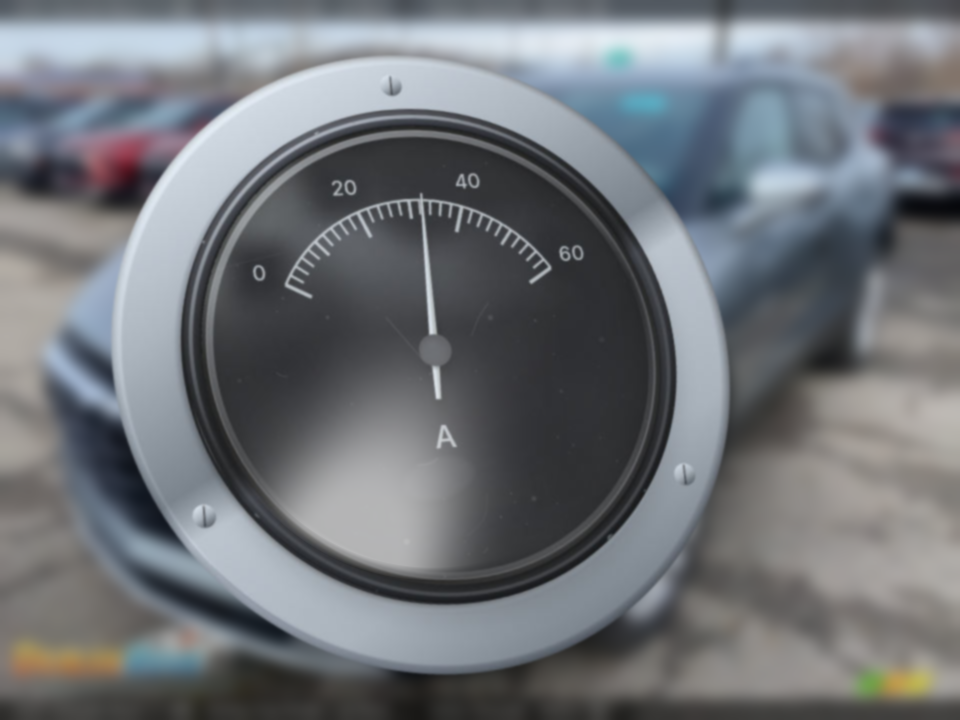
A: 32A
